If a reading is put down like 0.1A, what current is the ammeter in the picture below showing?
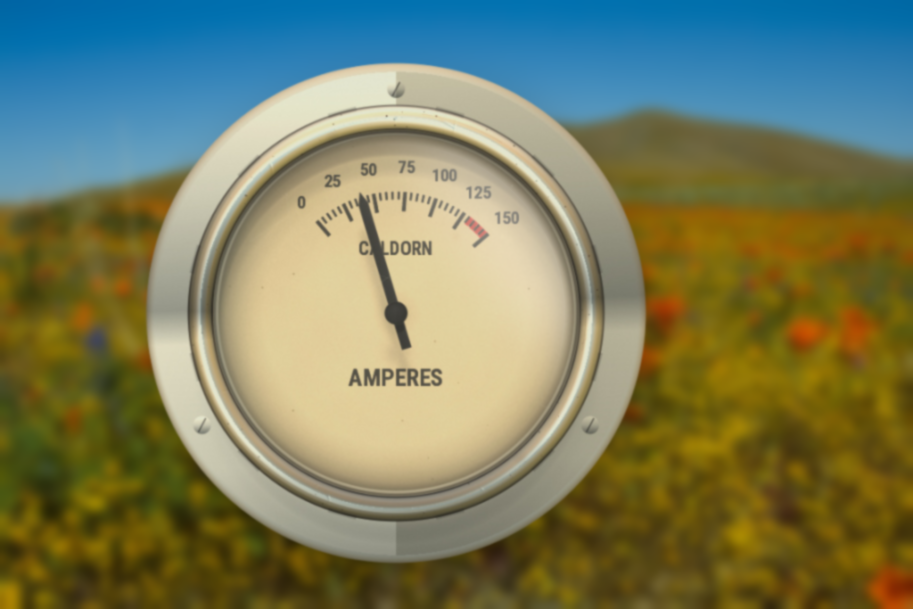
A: 40A
